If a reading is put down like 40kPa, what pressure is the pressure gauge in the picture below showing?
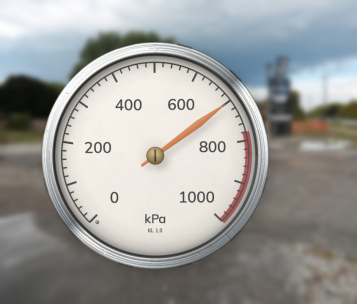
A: 700kPa
